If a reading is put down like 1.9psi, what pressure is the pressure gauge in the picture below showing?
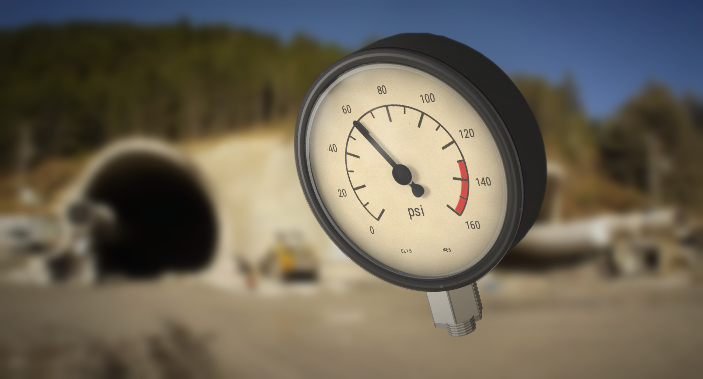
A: 60psi
